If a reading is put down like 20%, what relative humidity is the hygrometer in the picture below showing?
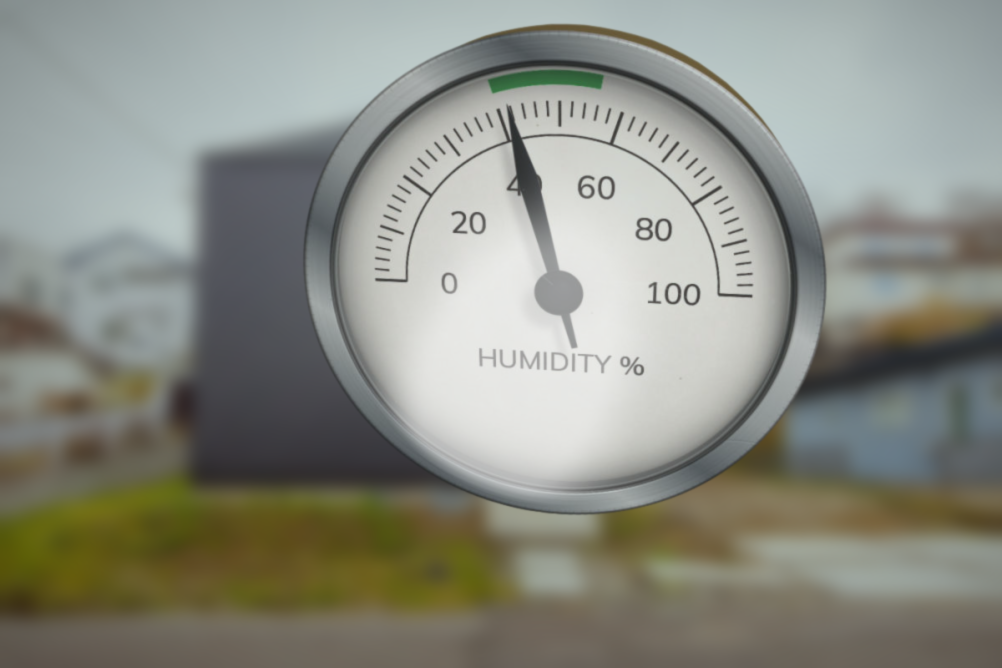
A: 42%
